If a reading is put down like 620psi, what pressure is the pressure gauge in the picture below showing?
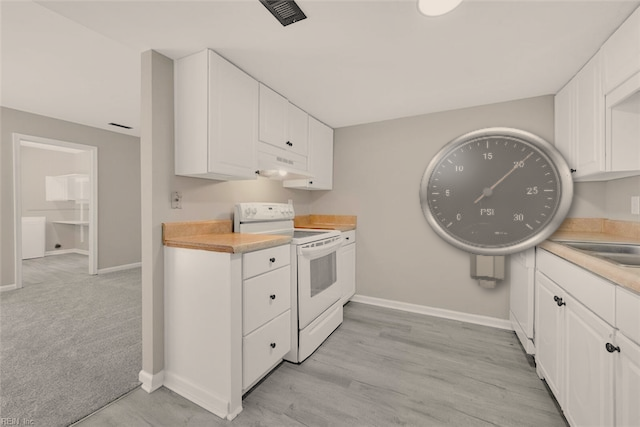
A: 20psi
